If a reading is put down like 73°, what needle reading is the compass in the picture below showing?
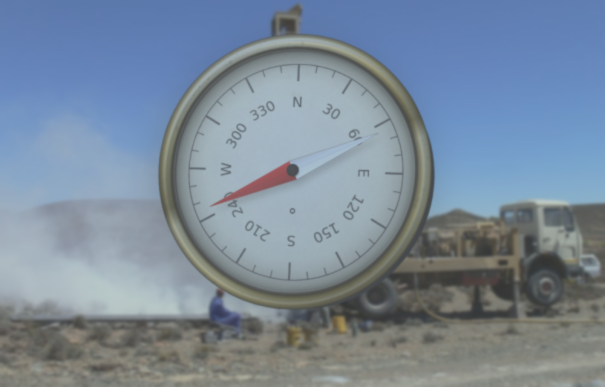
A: 245°
